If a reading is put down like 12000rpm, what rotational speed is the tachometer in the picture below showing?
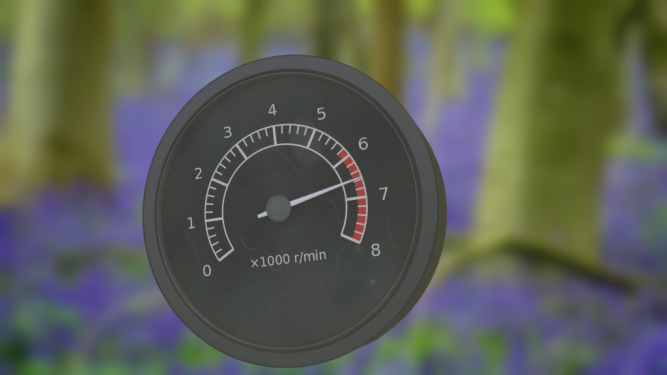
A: 6600rpm
